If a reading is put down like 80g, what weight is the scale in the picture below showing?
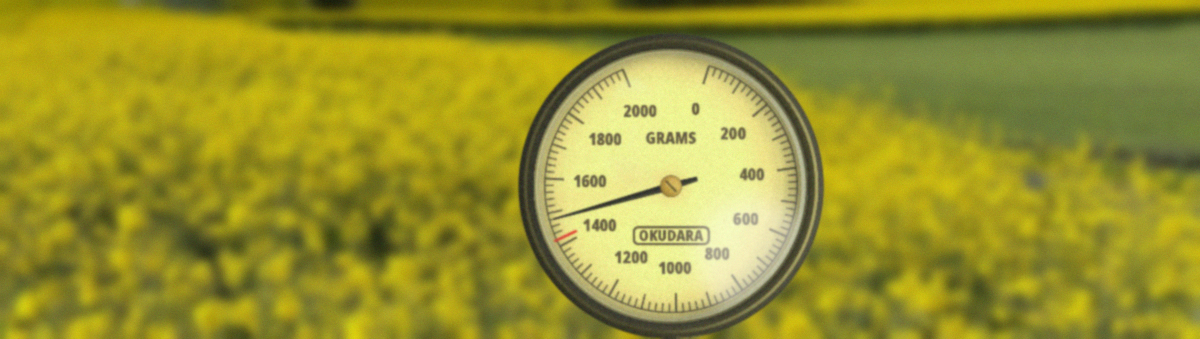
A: 1480g
